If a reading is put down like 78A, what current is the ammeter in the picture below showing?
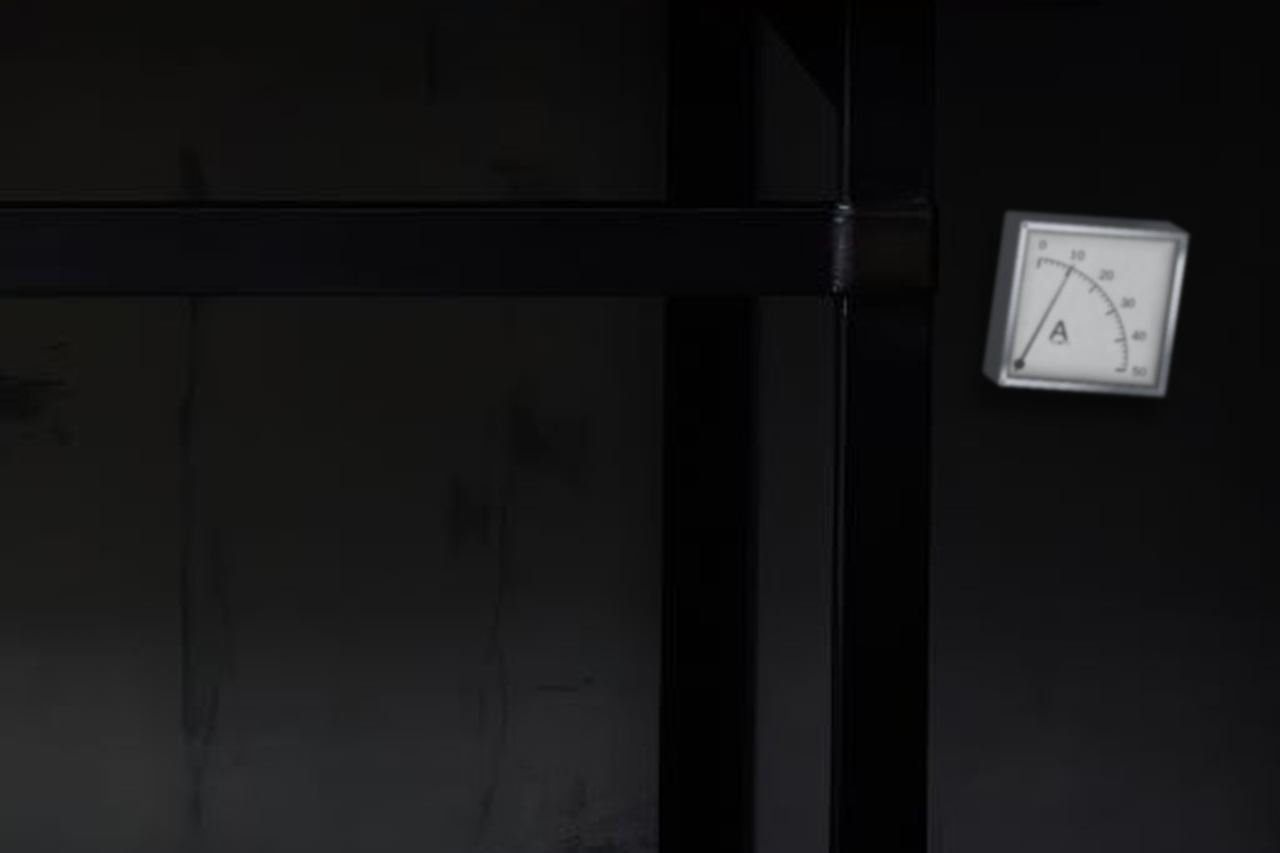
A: 10A
